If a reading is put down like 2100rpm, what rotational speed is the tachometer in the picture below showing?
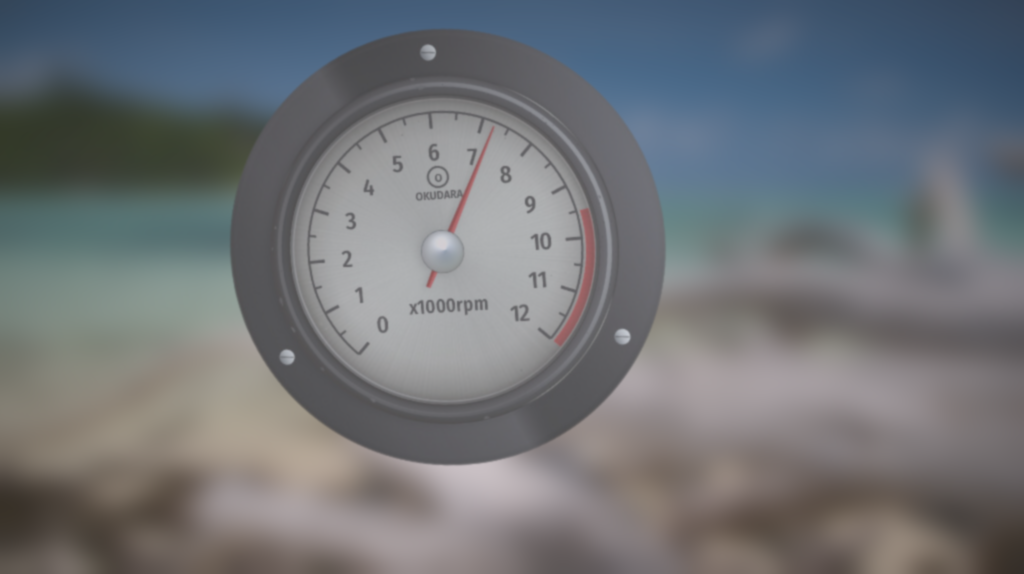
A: 7250rpm
